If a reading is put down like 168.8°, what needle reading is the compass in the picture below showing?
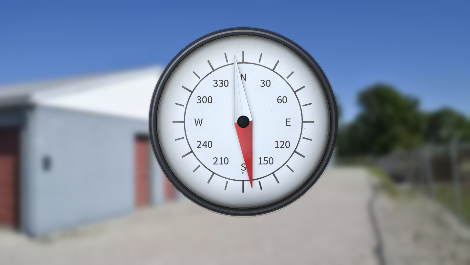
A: 172.5°
